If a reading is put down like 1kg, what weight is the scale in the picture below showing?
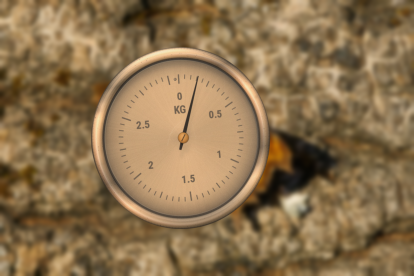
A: 0.15kg
